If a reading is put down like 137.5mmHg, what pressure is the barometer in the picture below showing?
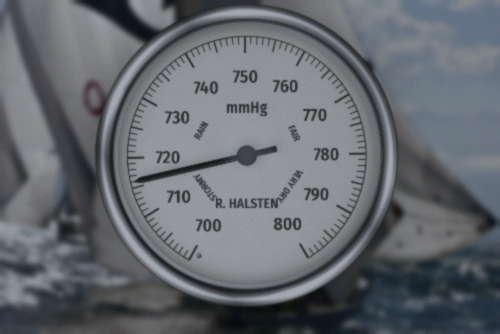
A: 716mmHg
